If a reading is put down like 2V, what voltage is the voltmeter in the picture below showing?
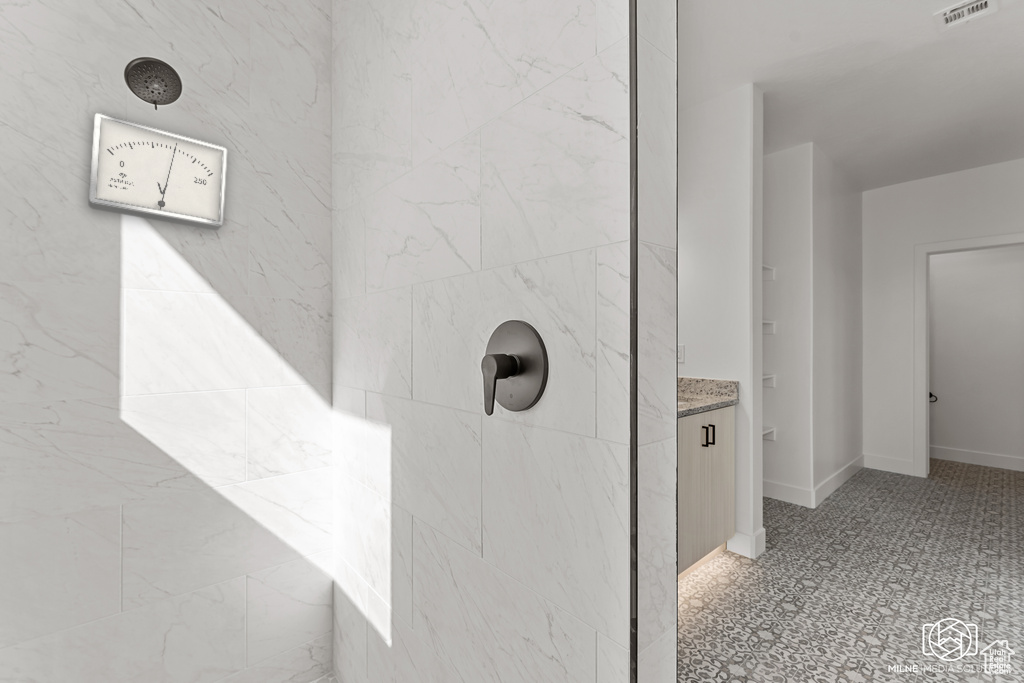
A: 150V
